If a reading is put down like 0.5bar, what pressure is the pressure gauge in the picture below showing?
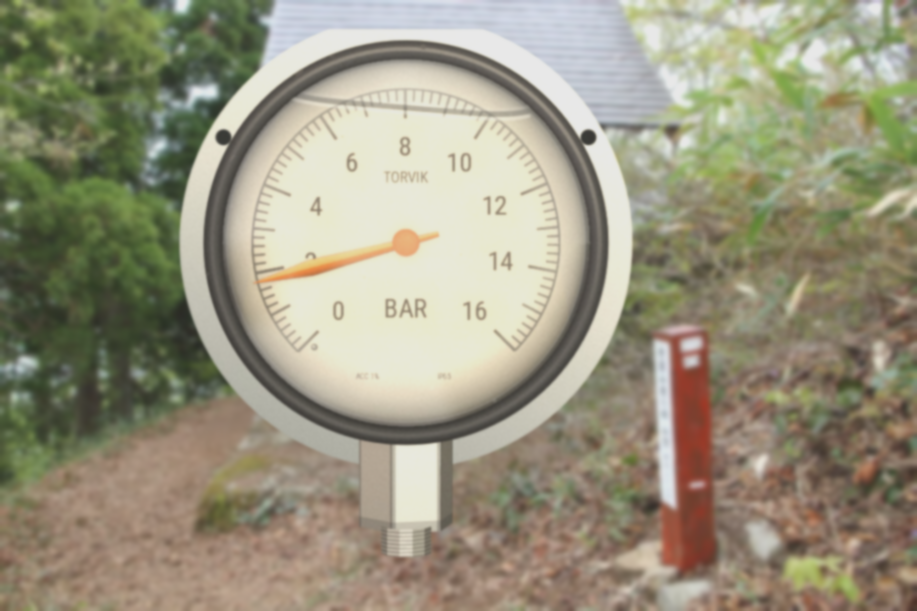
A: 1.8bar
